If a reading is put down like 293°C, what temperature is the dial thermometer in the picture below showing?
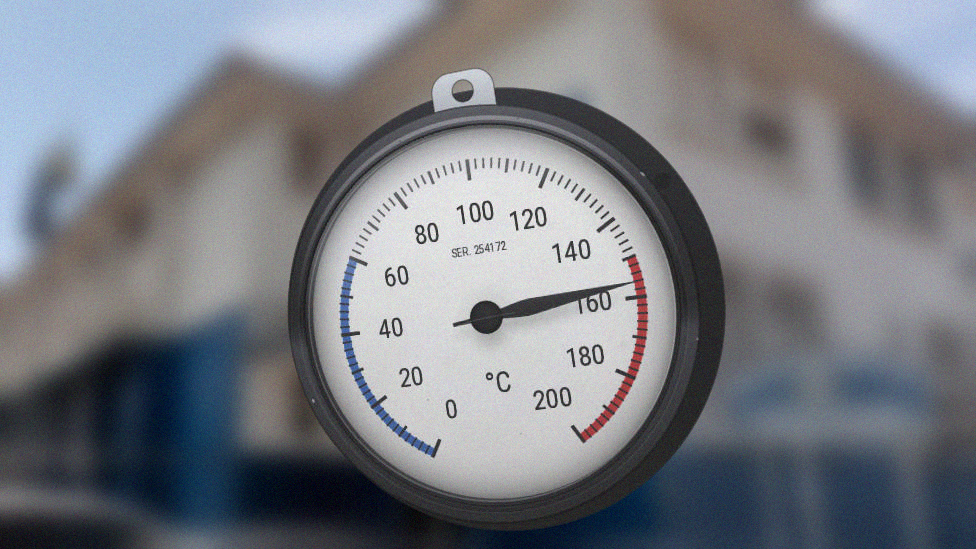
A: 156°C
